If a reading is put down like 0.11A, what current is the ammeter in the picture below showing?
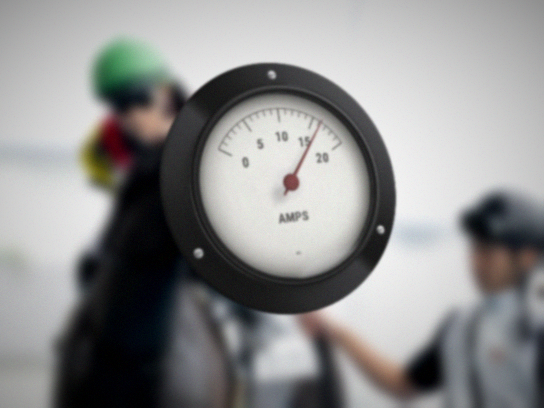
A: 16A
